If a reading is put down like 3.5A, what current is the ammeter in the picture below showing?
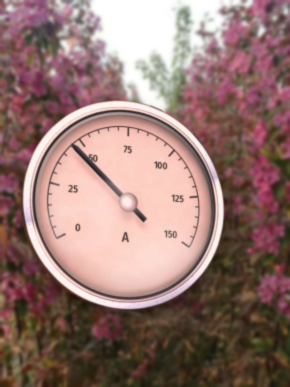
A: 45A
